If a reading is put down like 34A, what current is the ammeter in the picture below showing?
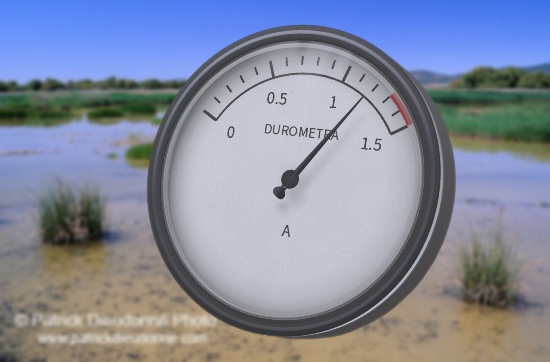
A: 1.2A
